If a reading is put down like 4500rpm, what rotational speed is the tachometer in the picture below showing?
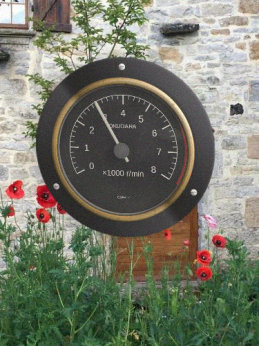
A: 3000rpm
